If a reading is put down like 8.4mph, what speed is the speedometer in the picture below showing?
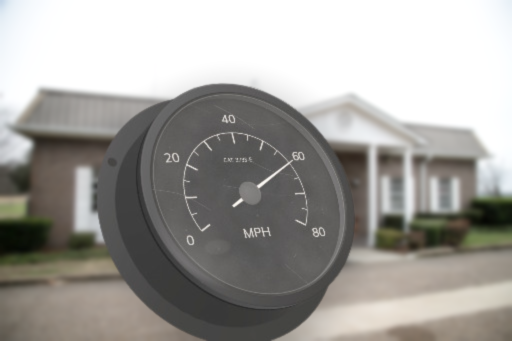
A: 60mph
